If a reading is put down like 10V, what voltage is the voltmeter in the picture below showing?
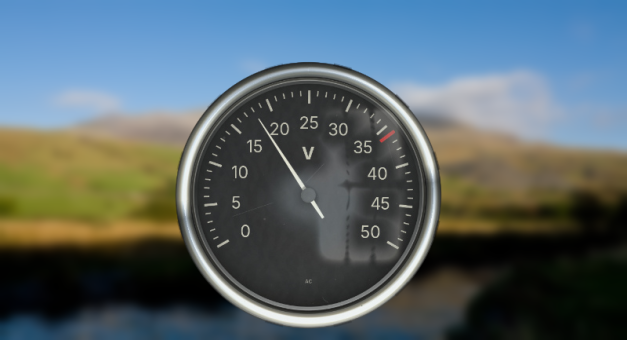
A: 18V
